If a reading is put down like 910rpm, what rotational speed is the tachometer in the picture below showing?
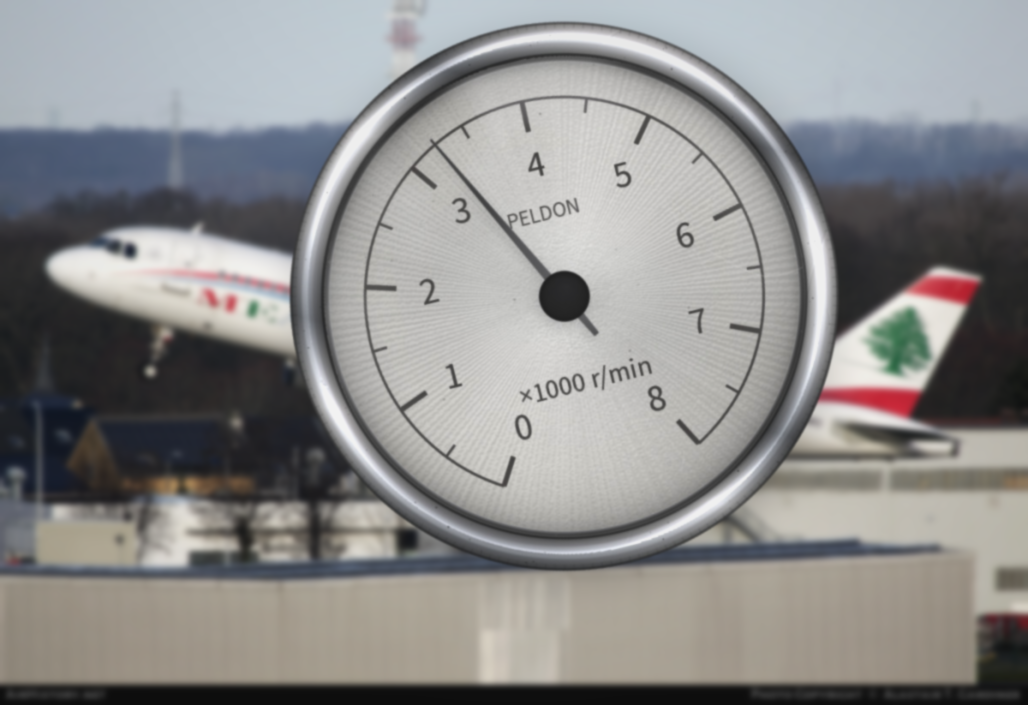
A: 3250rpm
